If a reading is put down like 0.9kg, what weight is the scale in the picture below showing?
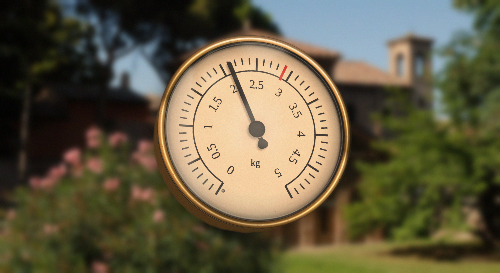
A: 2.1kg
